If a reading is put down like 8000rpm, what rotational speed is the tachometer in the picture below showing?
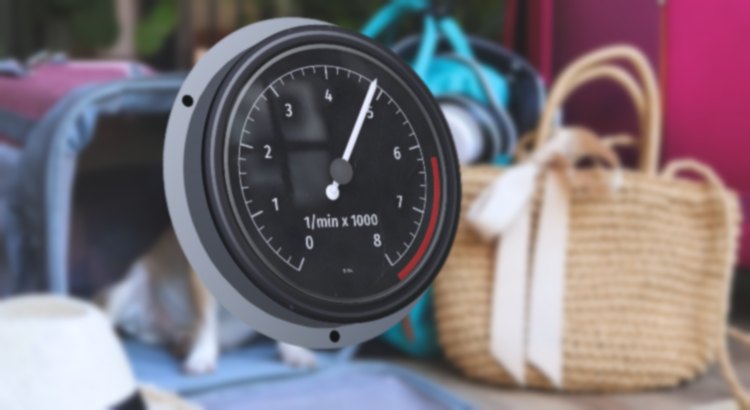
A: 4800rpm
